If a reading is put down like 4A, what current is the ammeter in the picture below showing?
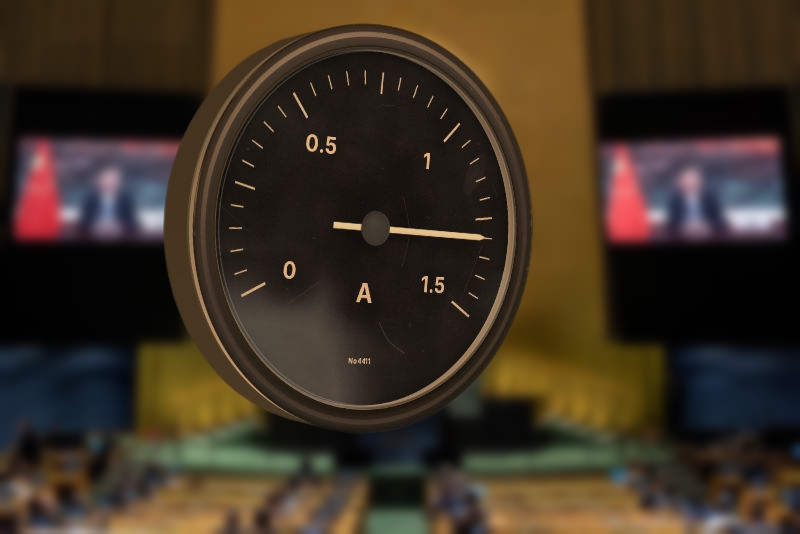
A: 1.3A
